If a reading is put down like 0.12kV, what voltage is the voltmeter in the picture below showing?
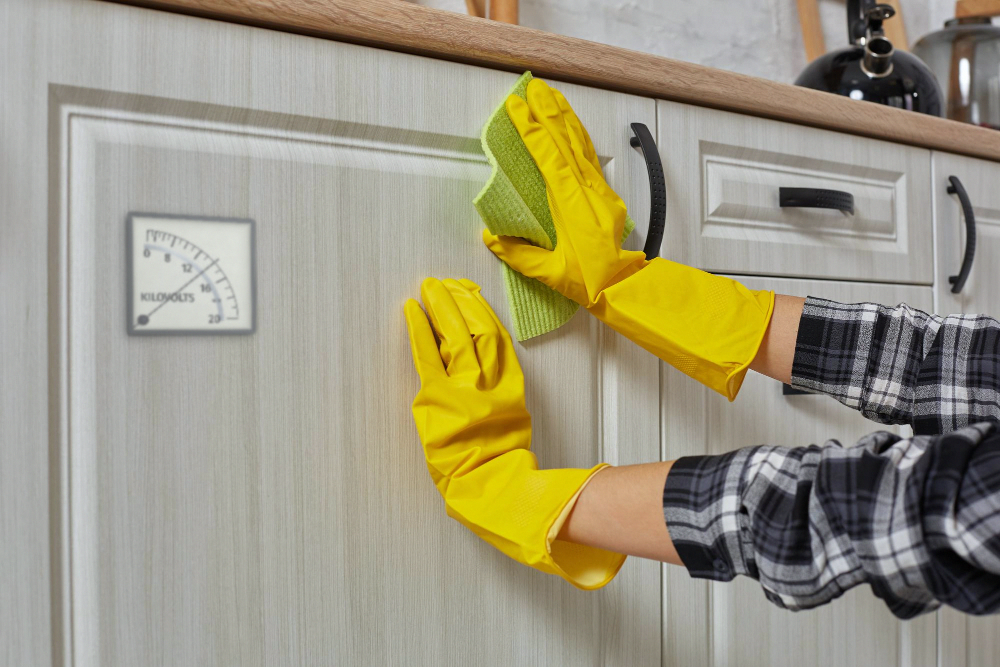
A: 14kV
